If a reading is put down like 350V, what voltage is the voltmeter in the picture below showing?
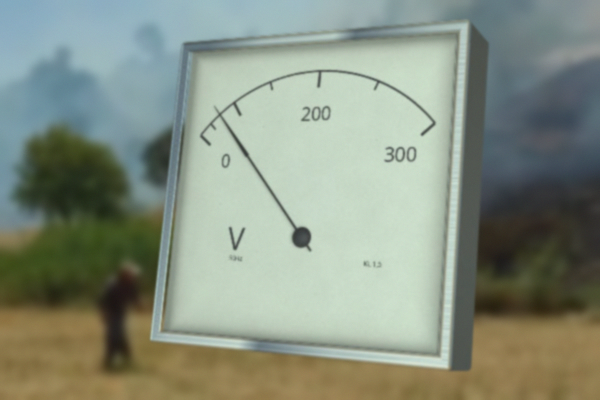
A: 75V
